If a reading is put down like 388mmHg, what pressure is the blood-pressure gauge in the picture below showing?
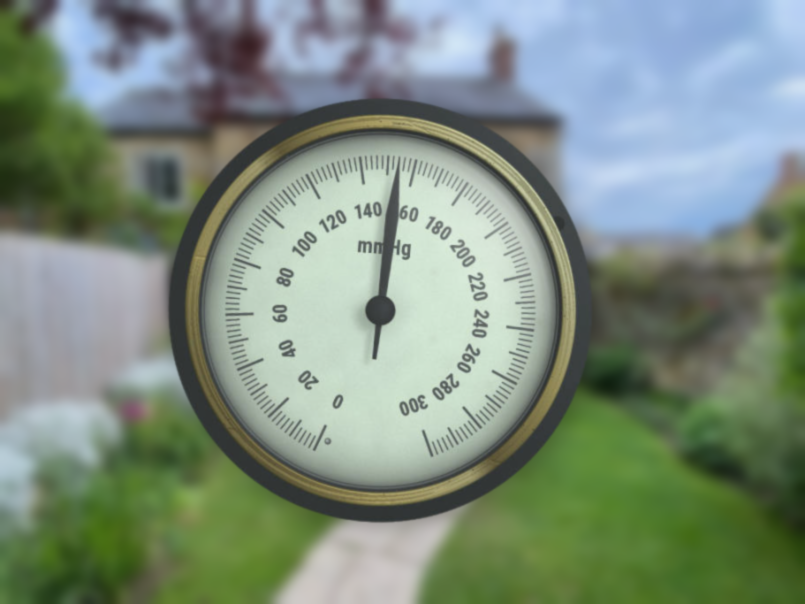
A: 154mmHg
